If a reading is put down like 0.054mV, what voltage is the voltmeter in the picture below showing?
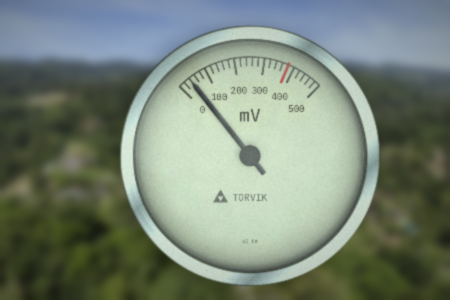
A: 40mV
